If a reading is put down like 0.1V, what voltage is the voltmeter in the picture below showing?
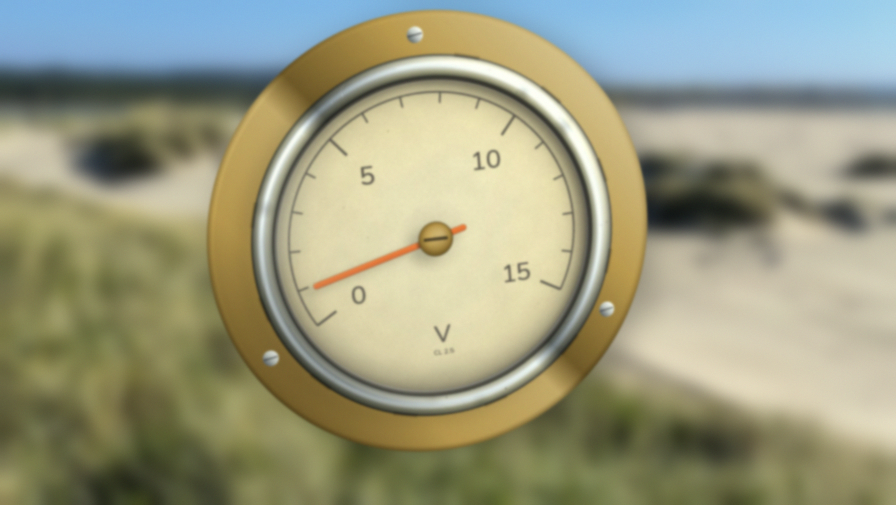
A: 1V
